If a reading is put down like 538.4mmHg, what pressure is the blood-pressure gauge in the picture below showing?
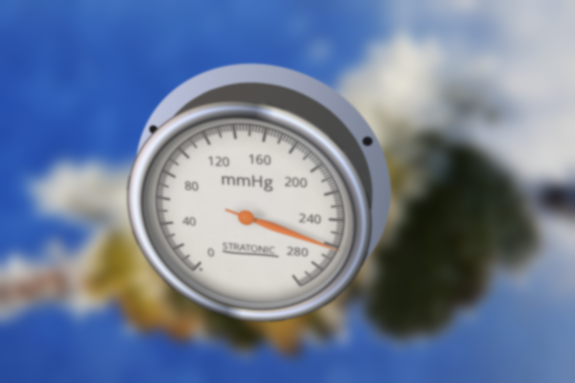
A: 260mmHg
